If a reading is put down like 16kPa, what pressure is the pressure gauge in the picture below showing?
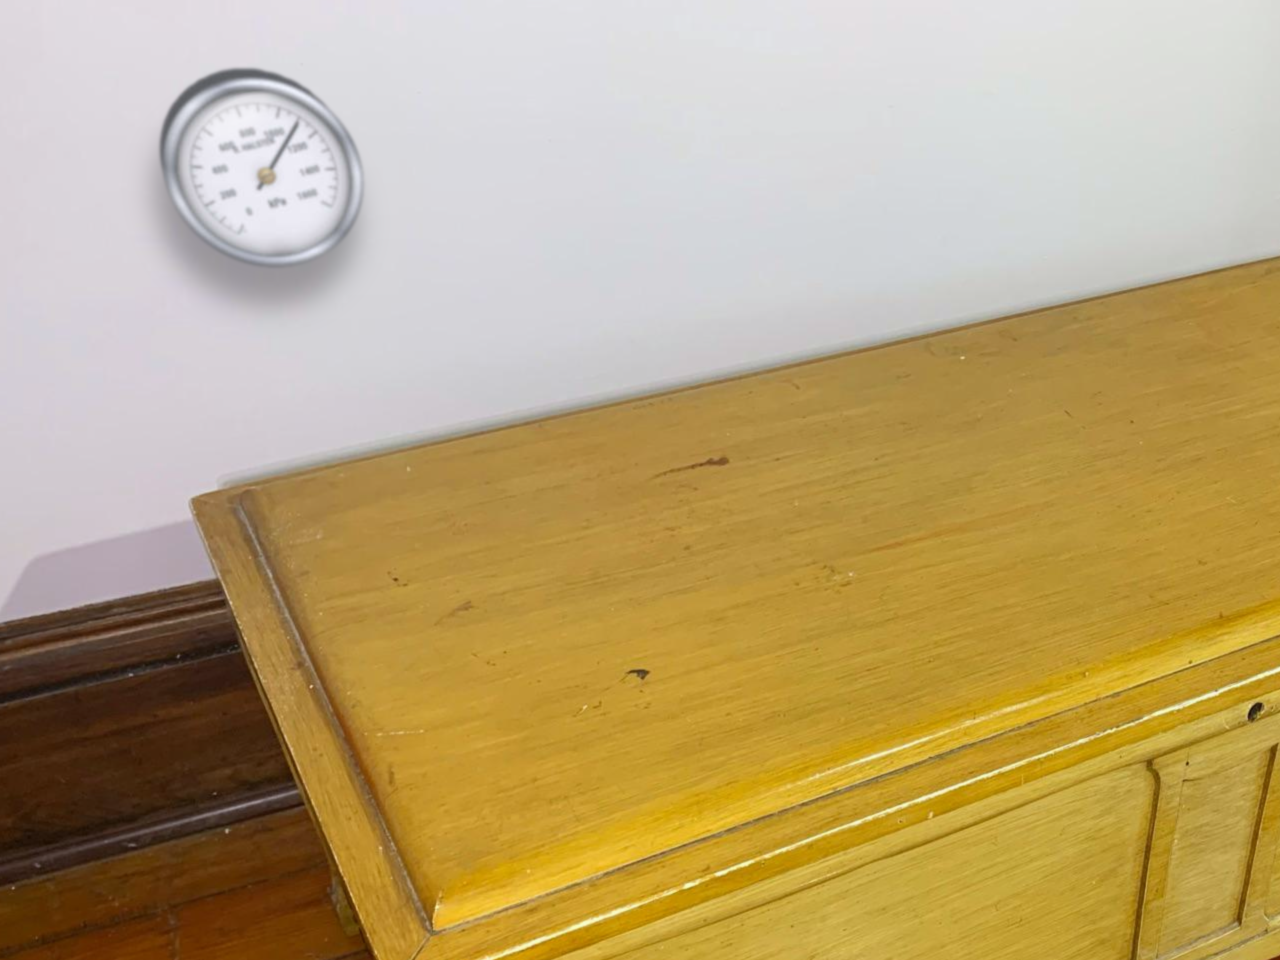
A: 1100kPa
